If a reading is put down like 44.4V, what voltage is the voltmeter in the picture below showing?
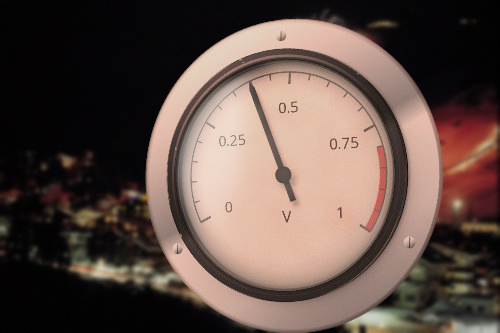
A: 0.4V
